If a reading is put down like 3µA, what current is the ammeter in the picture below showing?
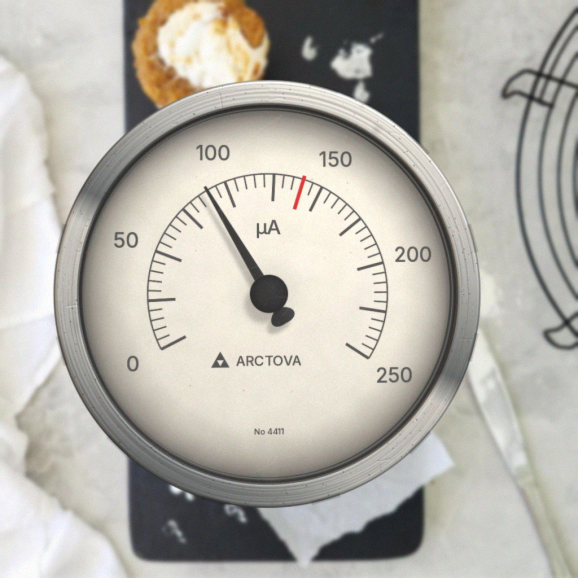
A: 90µA
